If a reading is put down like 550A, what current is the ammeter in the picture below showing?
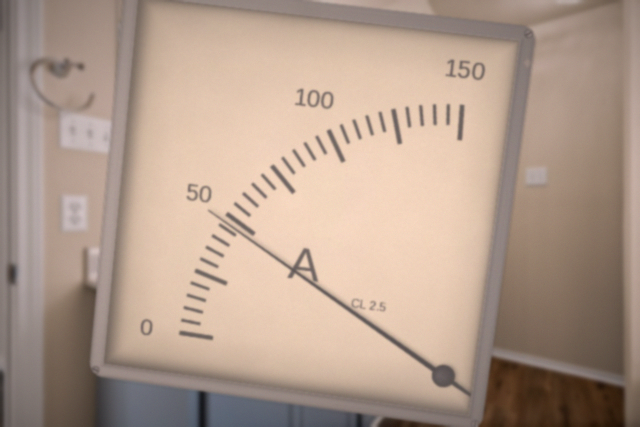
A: 47.5A
